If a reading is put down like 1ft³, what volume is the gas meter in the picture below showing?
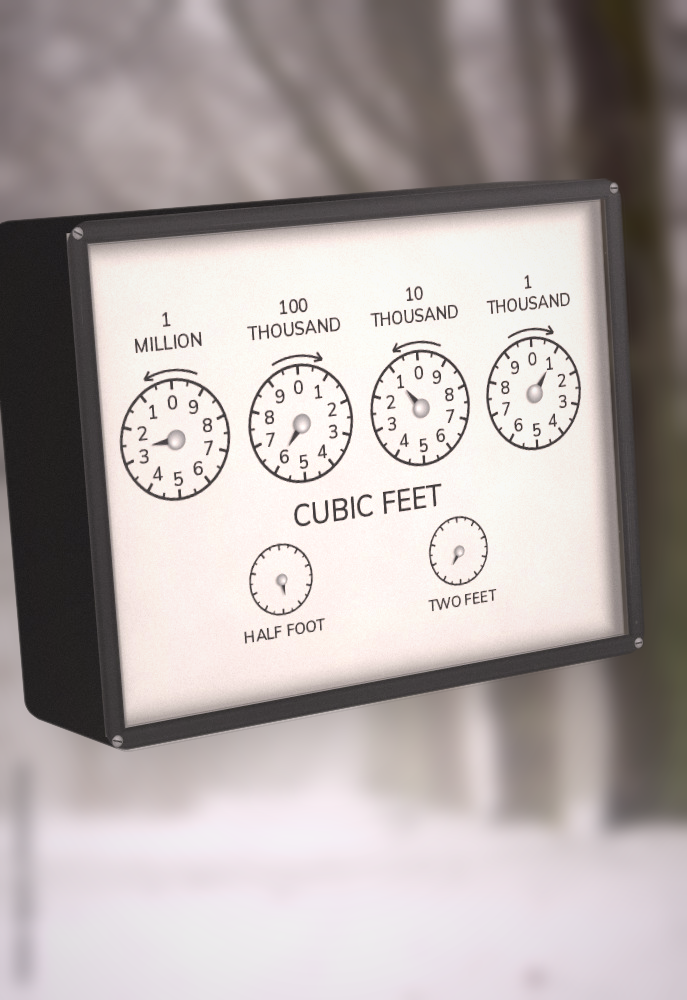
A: 261100ft³
